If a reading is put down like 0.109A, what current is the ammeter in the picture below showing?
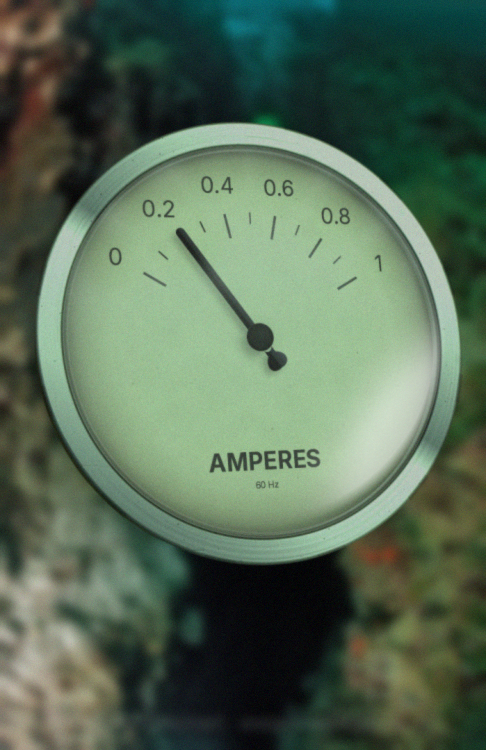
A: 0.2A
